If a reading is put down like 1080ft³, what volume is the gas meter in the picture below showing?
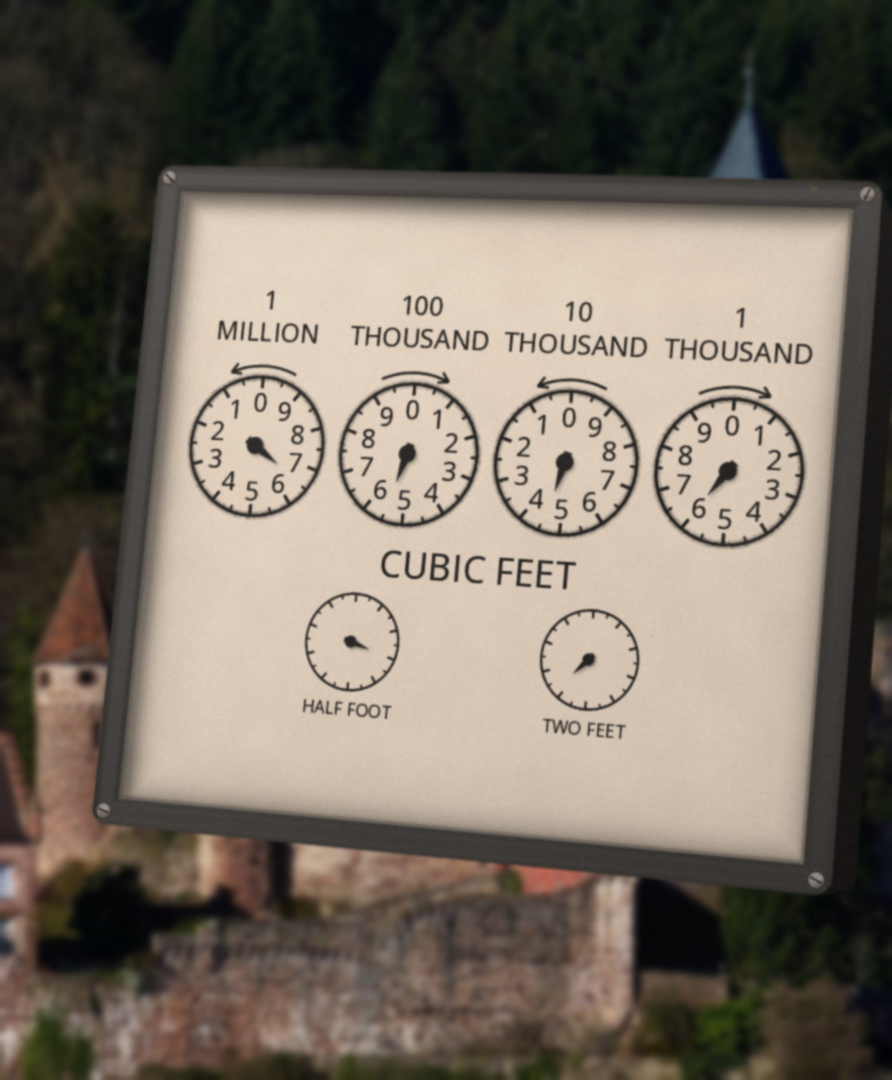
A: 654600ft³
